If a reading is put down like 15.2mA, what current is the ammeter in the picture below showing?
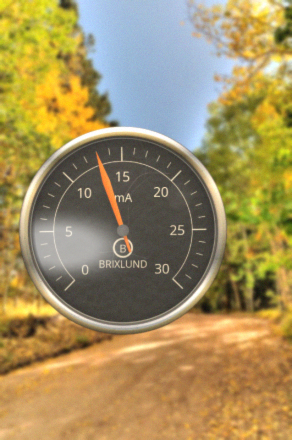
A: 13mA
